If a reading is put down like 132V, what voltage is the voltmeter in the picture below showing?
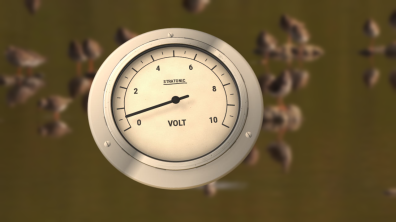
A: 0.5V
